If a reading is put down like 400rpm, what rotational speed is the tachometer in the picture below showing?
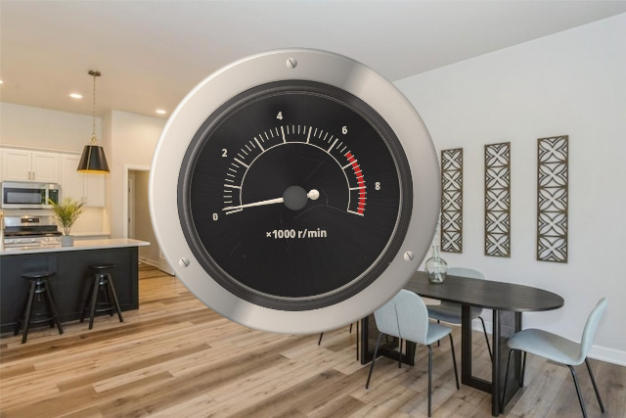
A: 200rpm
